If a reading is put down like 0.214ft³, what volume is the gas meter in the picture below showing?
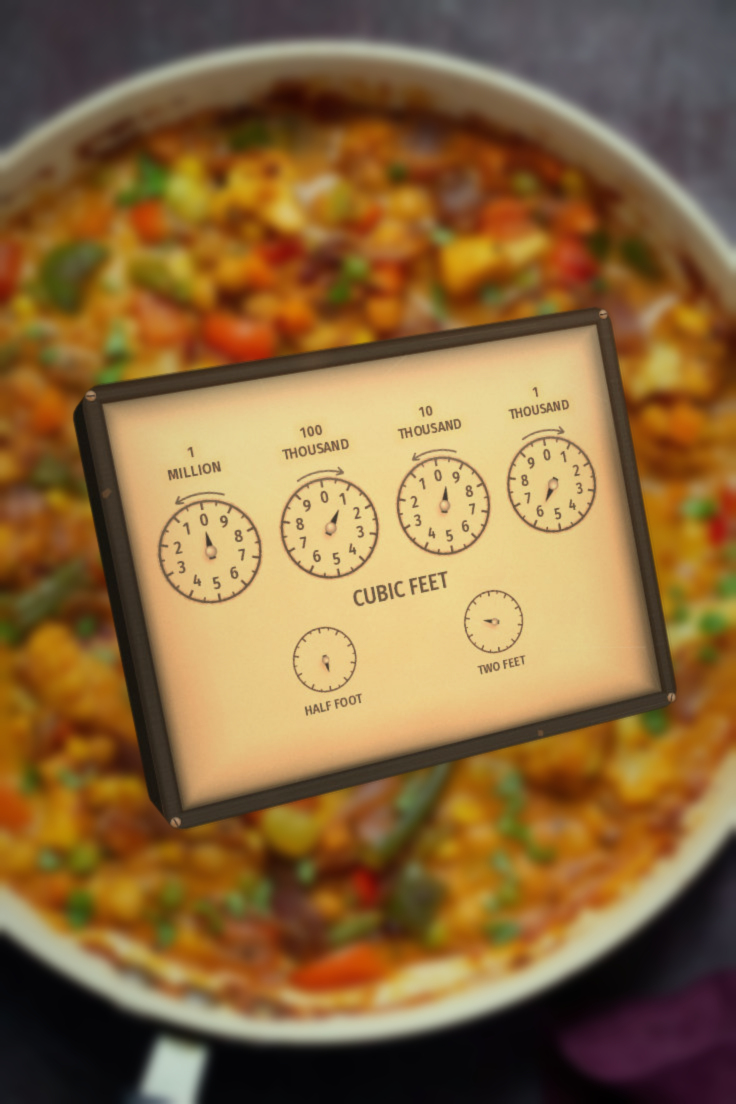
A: 9600ft³
